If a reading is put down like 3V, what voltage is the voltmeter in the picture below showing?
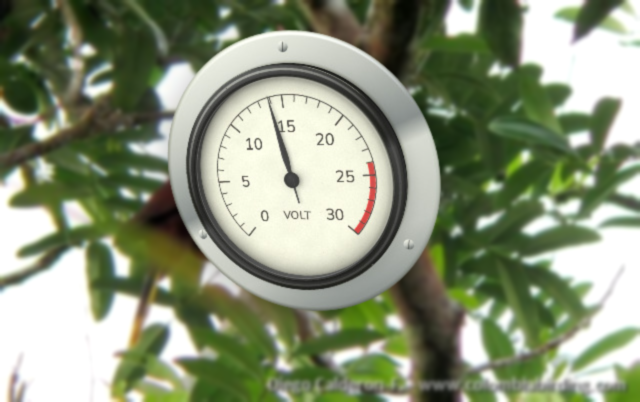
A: 14V
